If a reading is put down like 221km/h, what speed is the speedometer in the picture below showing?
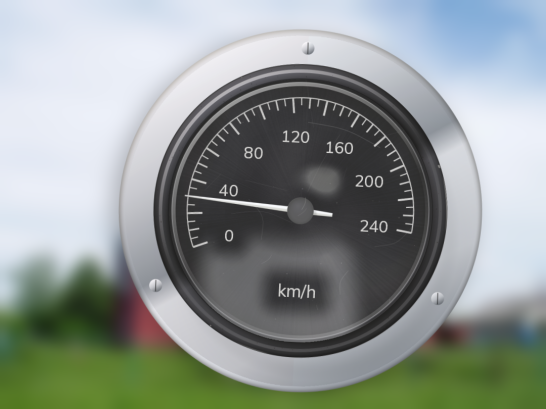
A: 30km/h
